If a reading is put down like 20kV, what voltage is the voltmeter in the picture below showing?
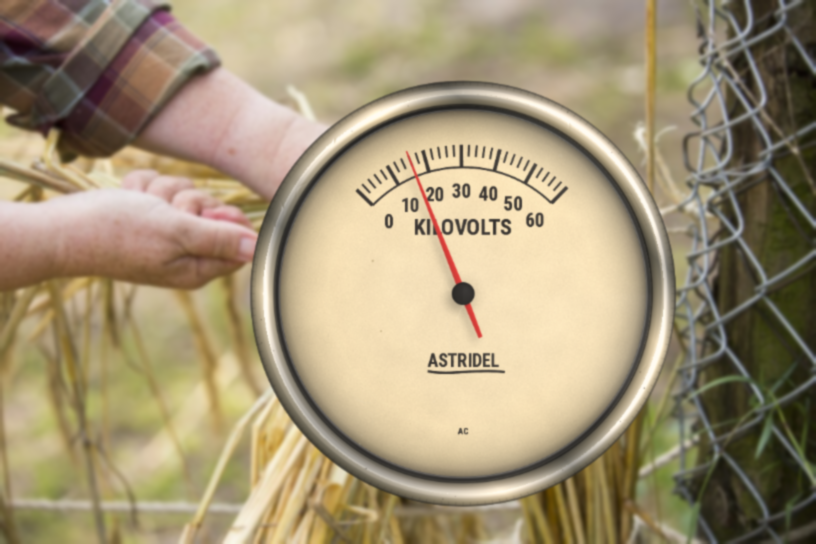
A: 16kV
